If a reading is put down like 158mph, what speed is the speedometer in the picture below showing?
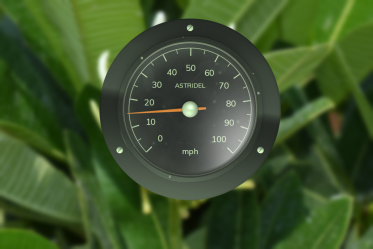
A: 15mph
